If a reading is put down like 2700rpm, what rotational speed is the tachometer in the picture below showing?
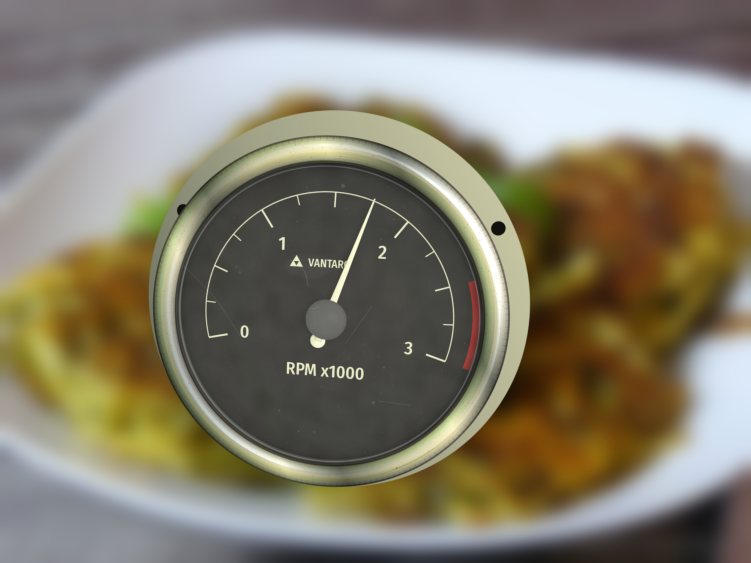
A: 1750rpm
